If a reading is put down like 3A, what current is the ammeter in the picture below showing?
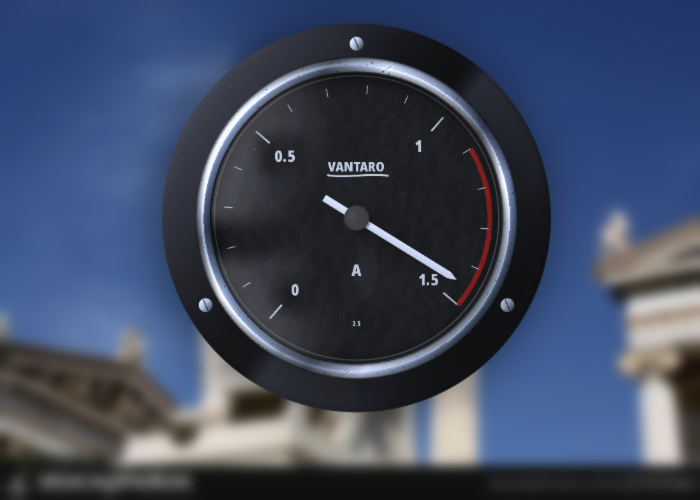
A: 1.45A
